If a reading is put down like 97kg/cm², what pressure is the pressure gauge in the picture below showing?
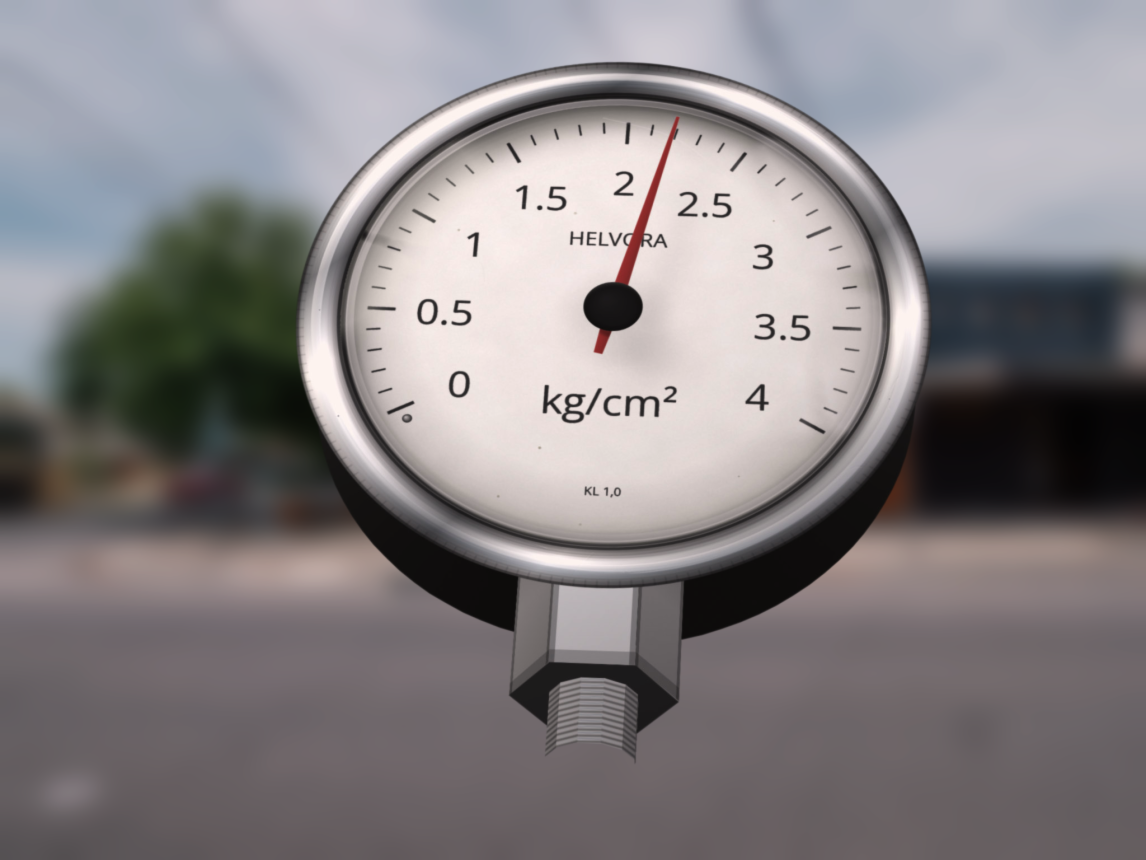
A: 2.2kg/cm²
